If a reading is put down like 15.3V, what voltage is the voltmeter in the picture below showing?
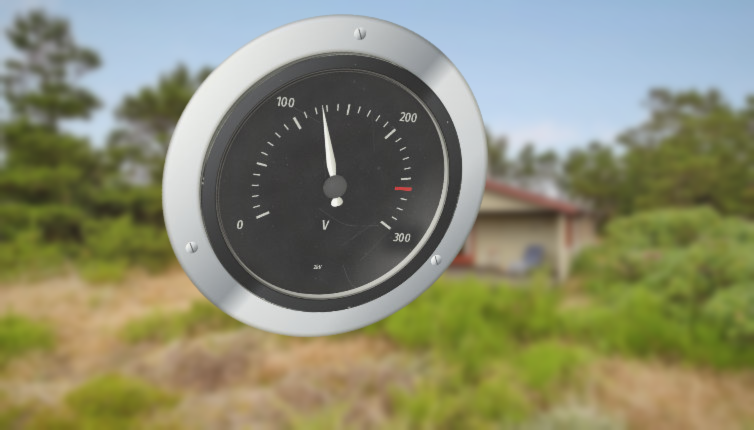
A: 125V
